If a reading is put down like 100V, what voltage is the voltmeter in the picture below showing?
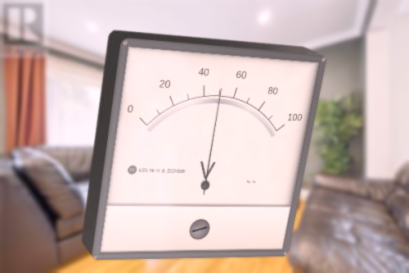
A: 50V
